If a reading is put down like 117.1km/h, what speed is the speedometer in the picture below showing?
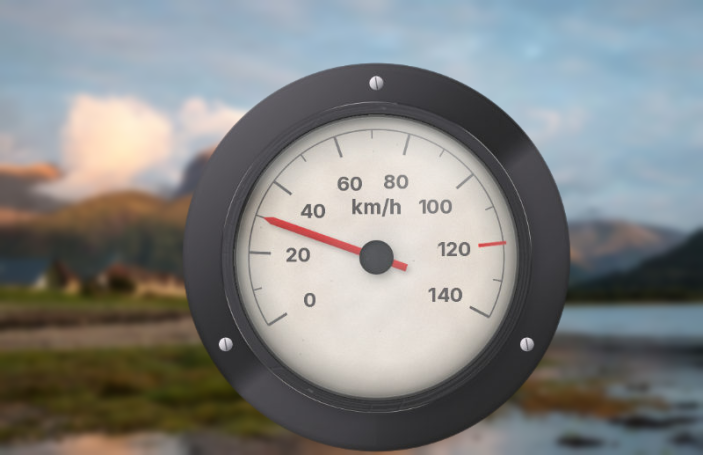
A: 30km/h
